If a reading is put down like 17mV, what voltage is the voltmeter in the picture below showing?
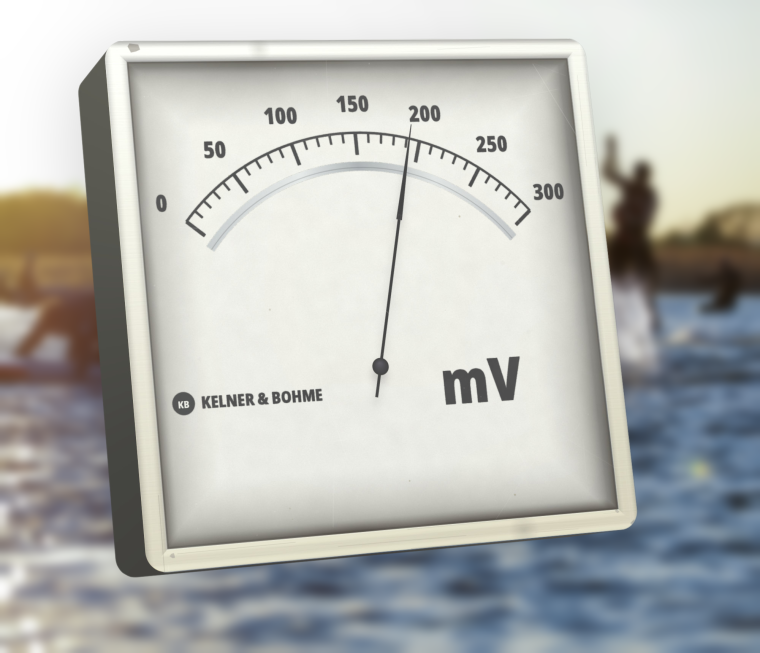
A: 190mV
